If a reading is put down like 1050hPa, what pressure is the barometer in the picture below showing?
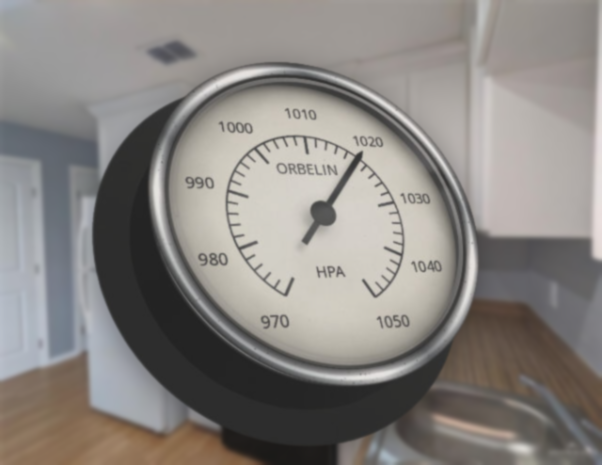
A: 1020hPa
